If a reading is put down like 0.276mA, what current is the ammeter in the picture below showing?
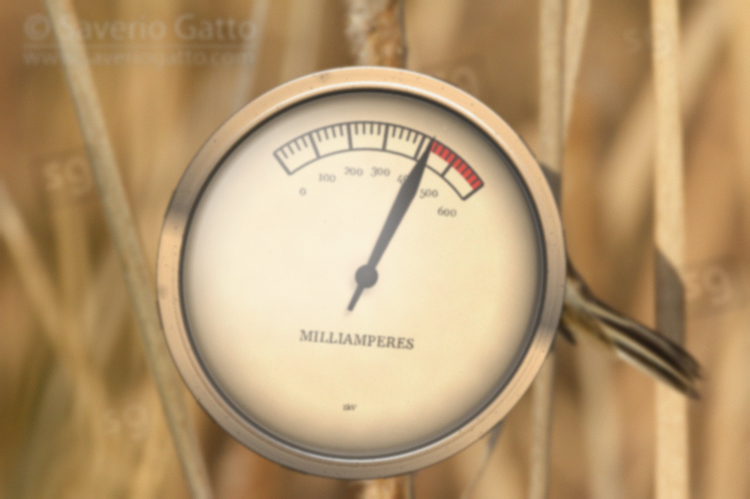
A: 420mA
